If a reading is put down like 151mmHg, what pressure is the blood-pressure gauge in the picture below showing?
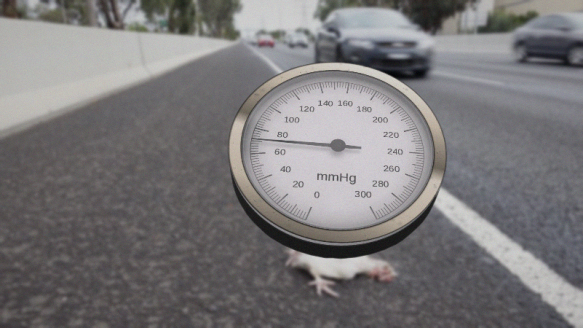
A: 70mmHg
